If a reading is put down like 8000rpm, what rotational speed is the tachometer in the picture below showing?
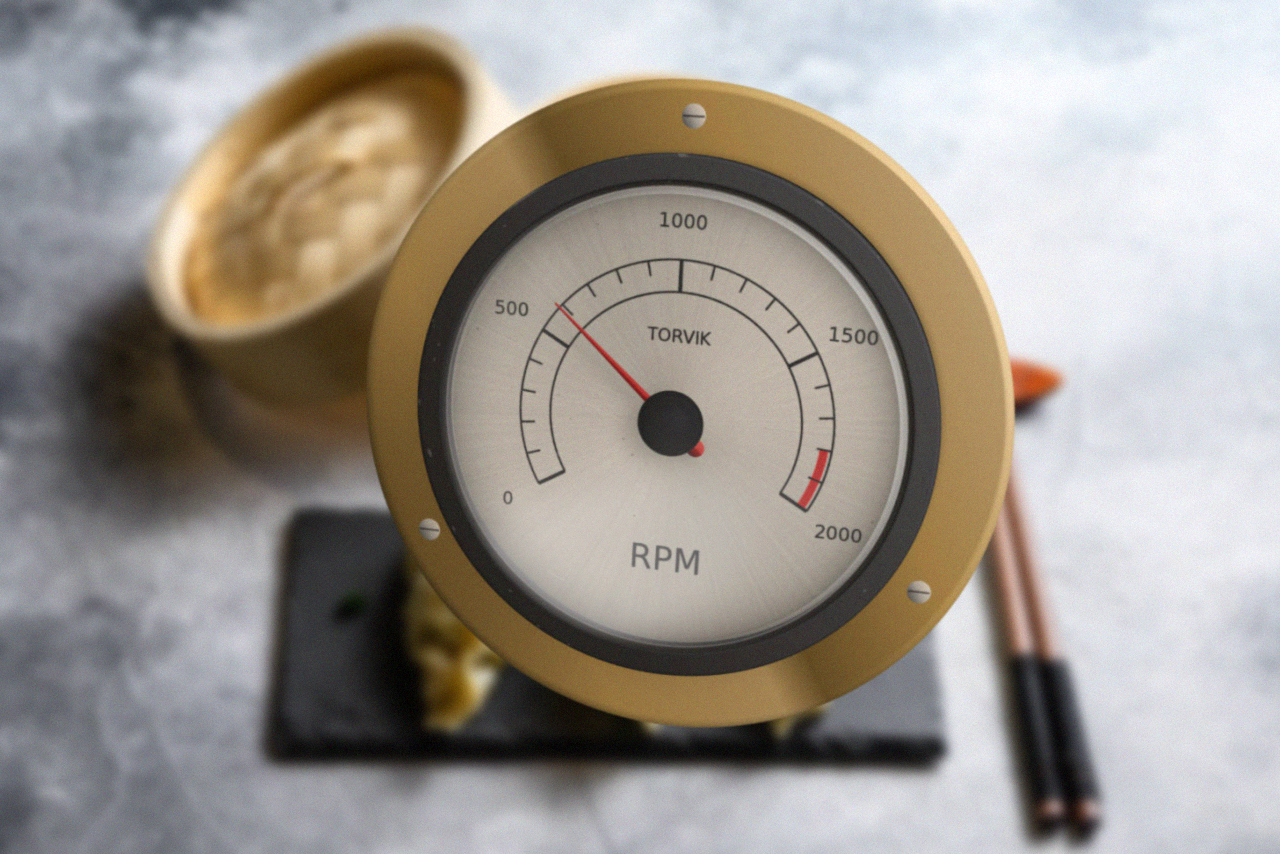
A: 600rpm
